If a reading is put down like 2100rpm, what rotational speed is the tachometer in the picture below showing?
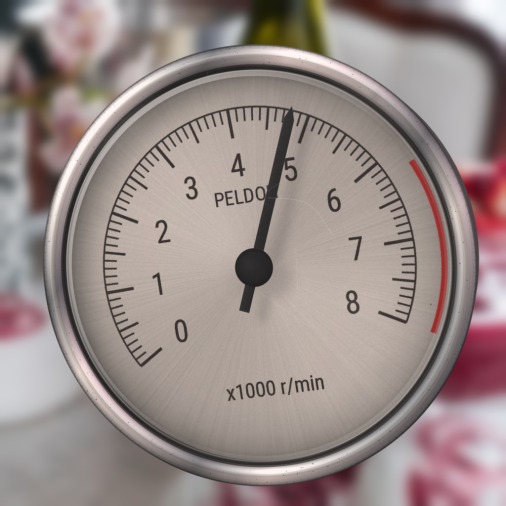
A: 4800rpm
